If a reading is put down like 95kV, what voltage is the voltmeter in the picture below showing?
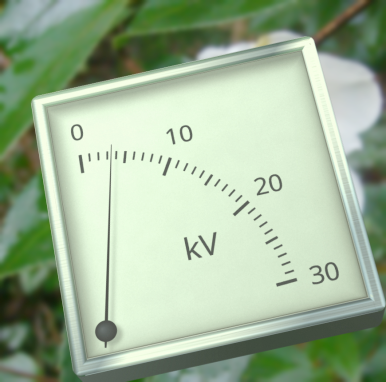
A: 3.5kV
